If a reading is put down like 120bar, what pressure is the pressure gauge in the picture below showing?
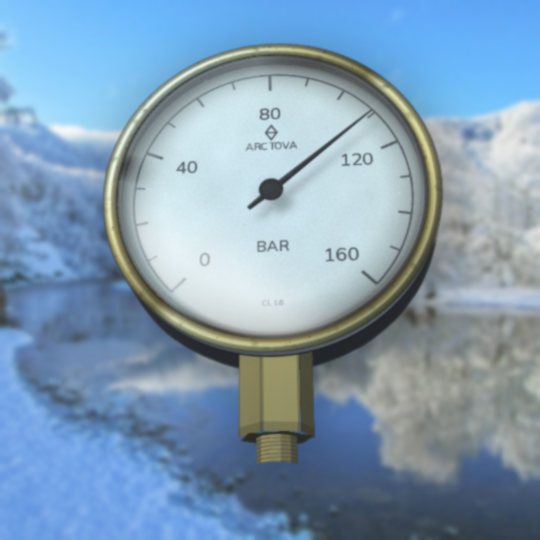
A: 110bar
